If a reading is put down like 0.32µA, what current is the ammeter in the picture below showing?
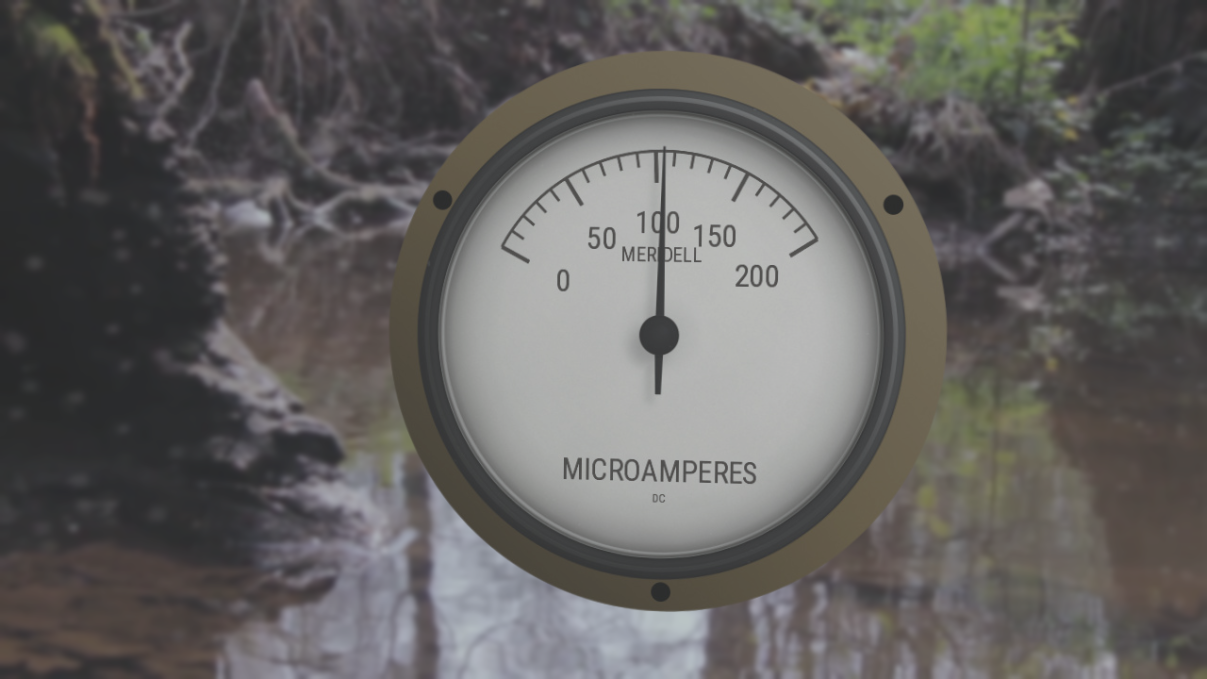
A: 105µA
